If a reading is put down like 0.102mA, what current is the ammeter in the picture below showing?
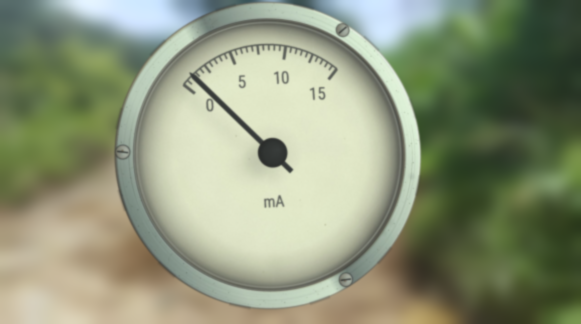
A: 1mA
